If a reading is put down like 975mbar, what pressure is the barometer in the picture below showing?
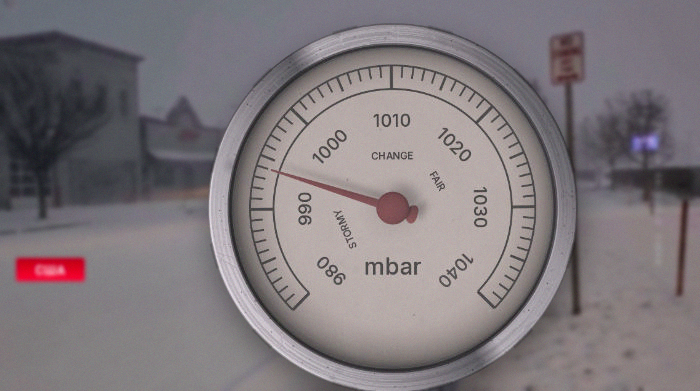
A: 994mbar
